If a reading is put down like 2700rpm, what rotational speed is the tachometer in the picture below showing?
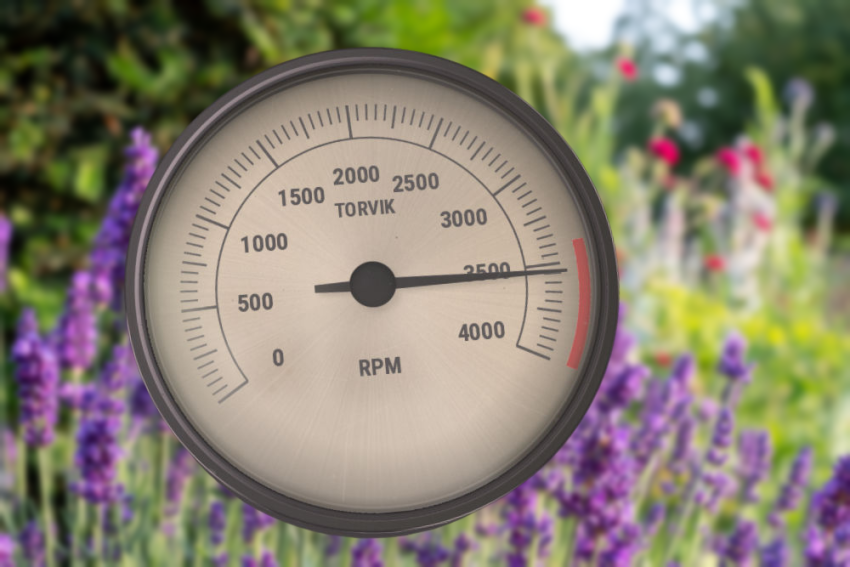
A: 3550rpm
